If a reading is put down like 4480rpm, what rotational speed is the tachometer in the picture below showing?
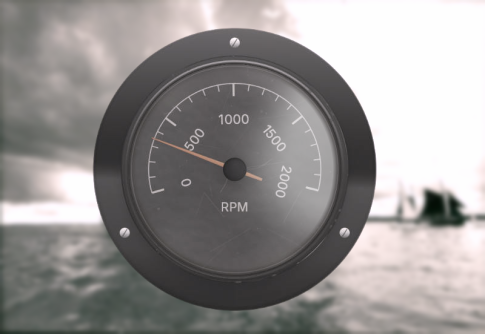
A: 350rpm
